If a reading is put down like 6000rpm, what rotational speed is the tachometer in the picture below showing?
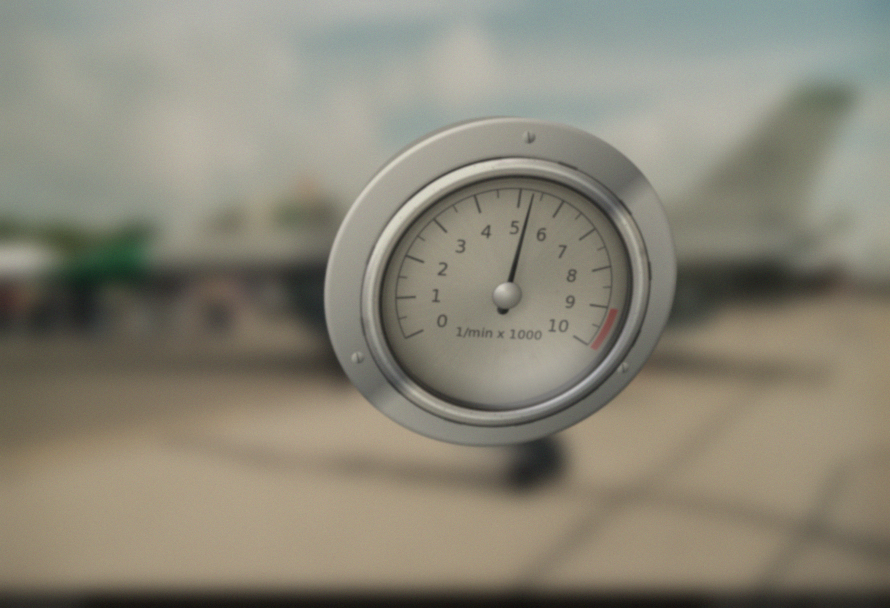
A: 5250rpm
